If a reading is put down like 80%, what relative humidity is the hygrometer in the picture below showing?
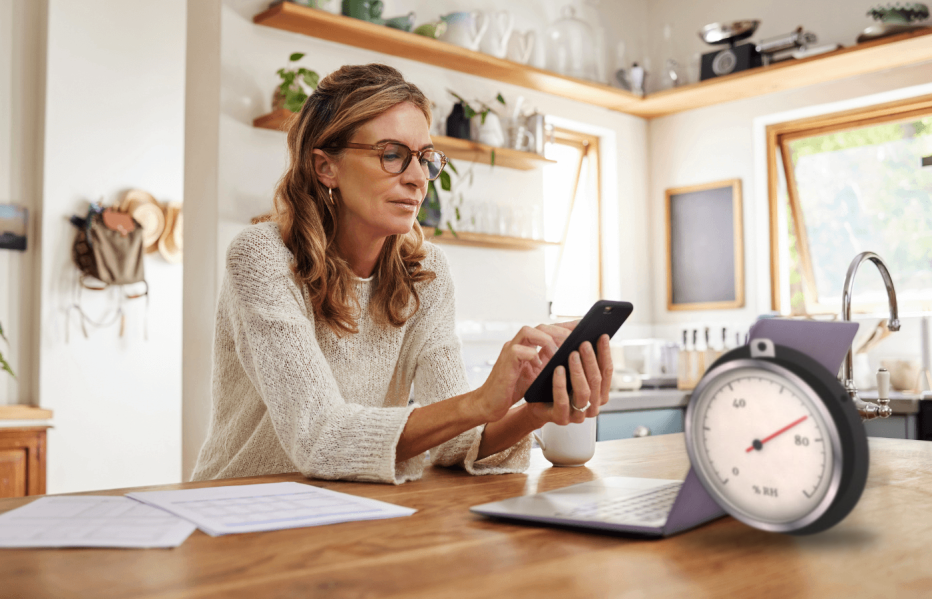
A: 72%
